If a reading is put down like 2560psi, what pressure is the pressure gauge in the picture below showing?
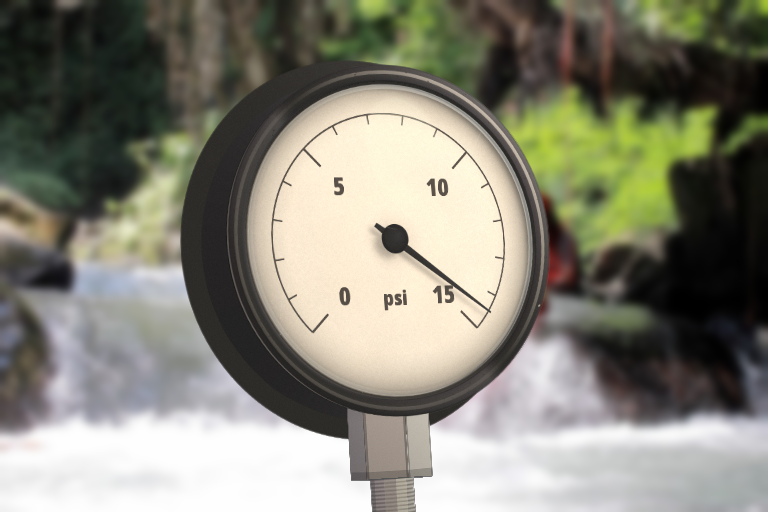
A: 14.5psi
